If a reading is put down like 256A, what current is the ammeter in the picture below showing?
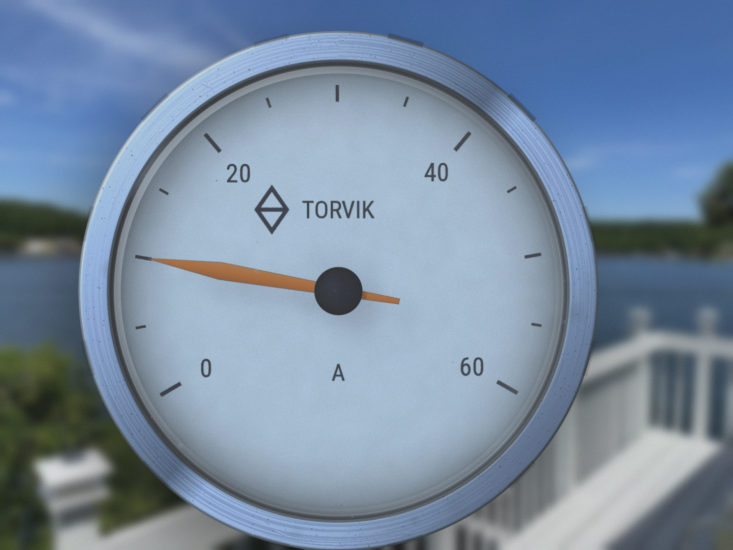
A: 10A
